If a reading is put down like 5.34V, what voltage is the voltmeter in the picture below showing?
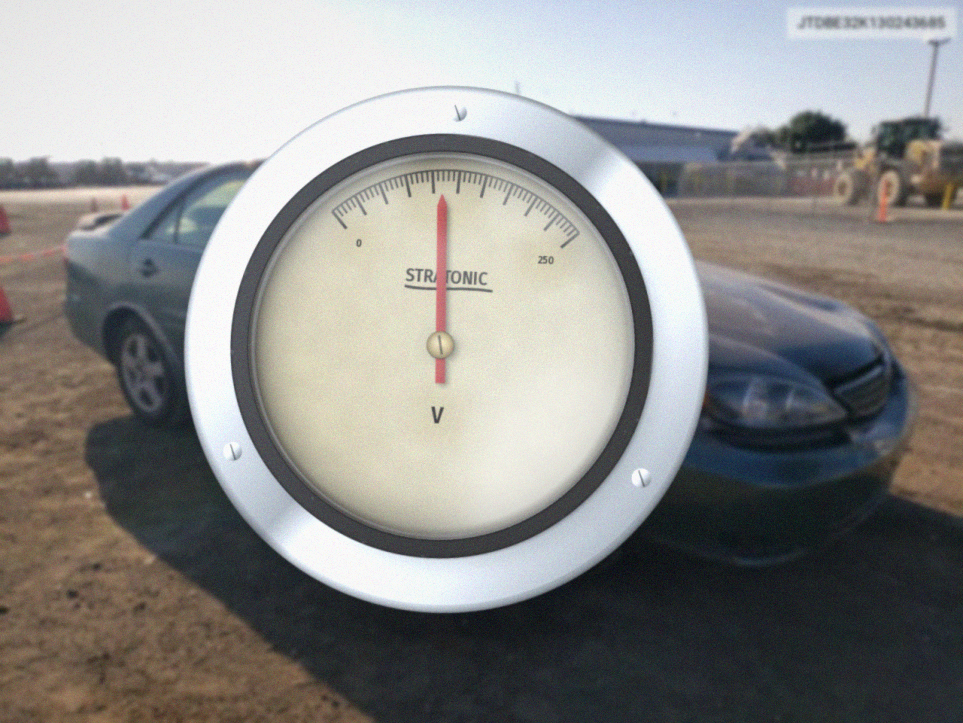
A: 110V
